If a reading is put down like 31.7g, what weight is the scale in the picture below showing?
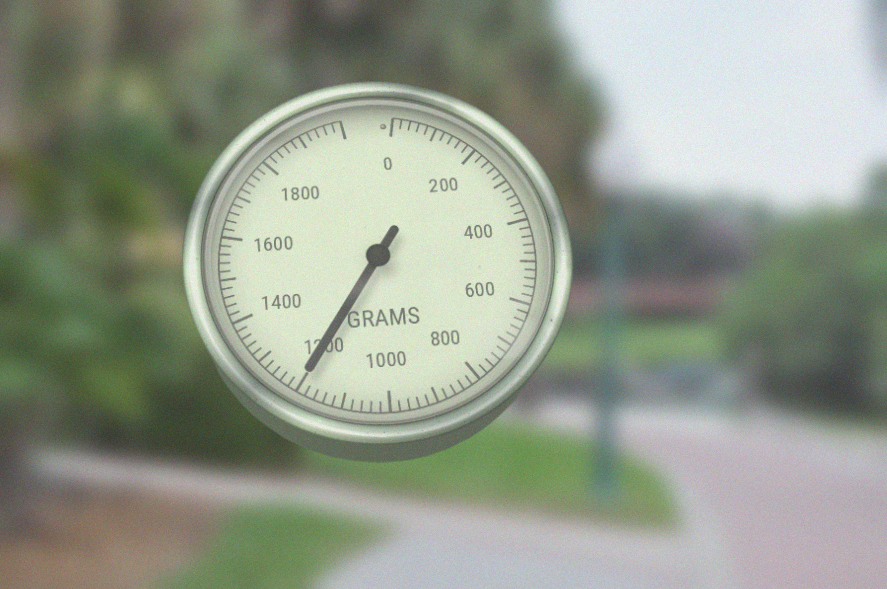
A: 1200g
